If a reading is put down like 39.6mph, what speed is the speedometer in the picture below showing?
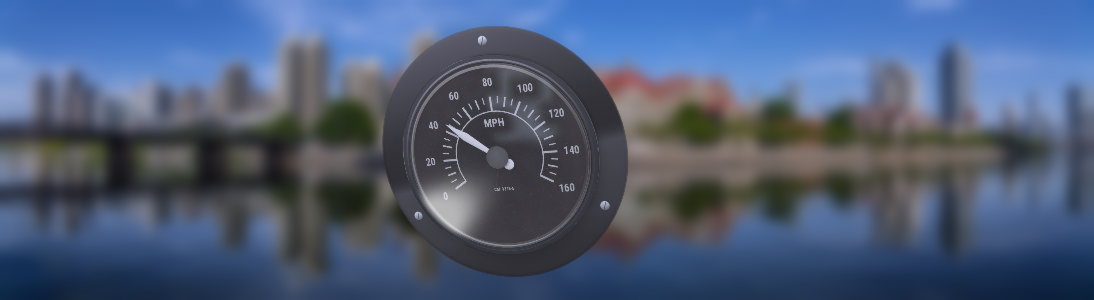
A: 45mph
